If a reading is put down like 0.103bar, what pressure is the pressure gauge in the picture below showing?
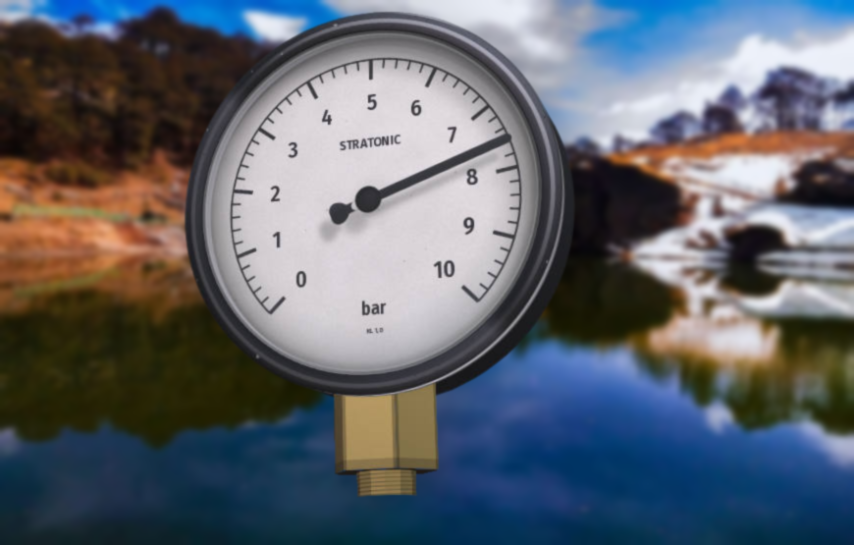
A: 7.6bar
